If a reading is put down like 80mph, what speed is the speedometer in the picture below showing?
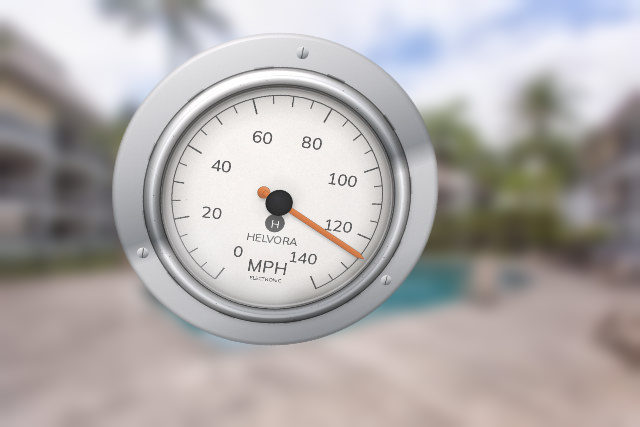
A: 125mph
